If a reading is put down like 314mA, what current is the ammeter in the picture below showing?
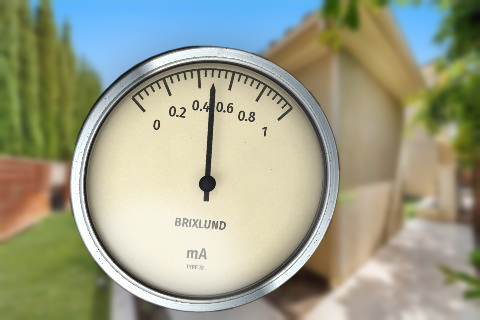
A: 0.48mA
